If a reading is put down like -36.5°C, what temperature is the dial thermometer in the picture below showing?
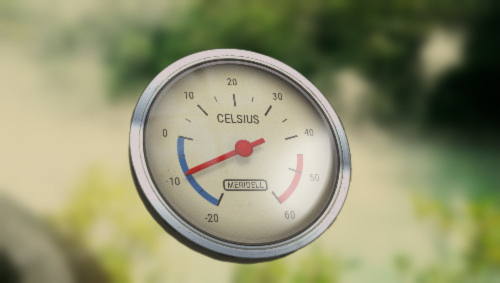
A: -10°C
